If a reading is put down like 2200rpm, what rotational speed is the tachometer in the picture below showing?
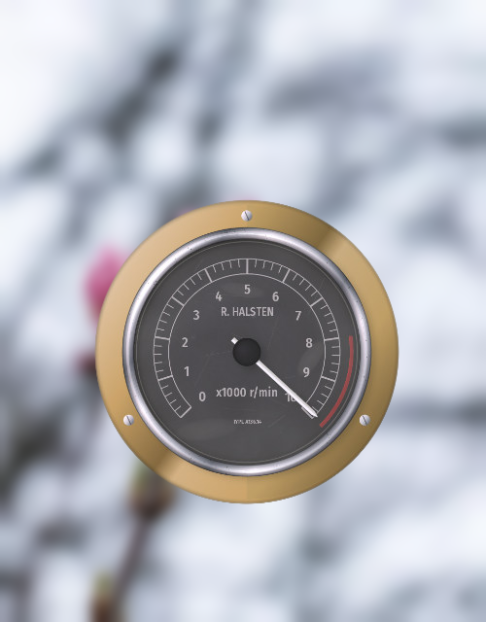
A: 9900rpm
